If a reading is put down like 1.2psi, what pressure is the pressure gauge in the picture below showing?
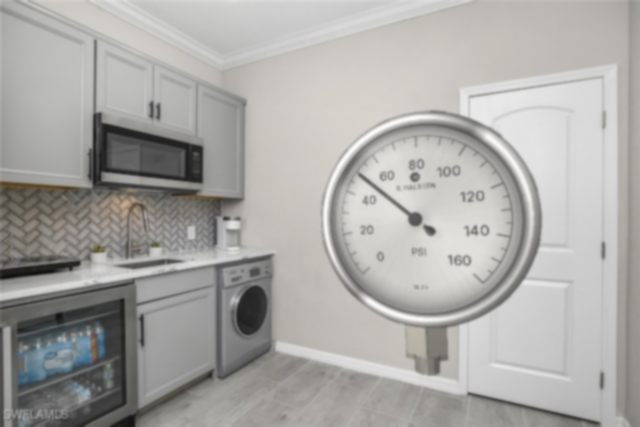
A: 50psi
